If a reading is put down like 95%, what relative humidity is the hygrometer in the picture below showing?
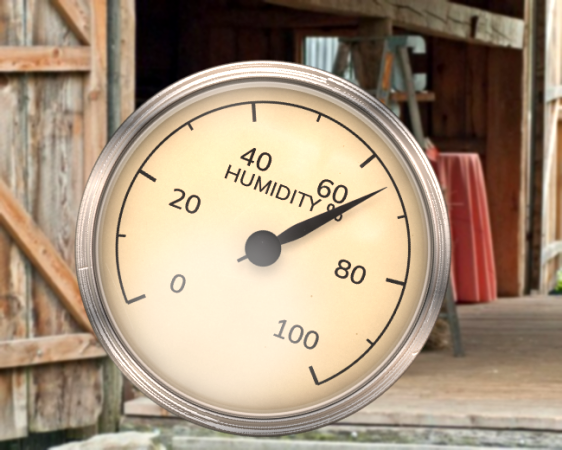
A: 65%
